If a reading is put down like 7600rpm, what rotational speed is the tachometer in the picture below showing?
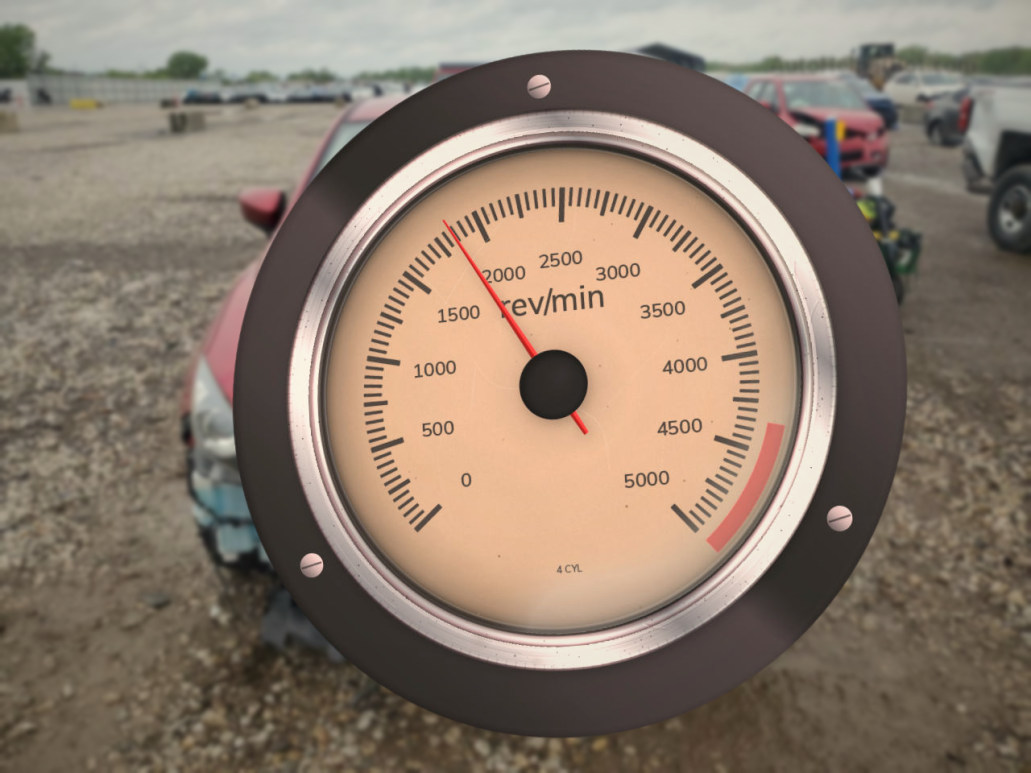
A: 1850rpm
